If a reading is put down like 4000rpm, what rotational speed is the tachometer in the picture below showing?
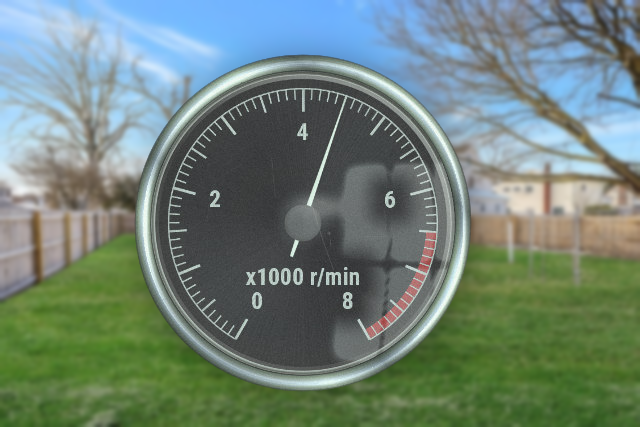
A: 4500rpm
